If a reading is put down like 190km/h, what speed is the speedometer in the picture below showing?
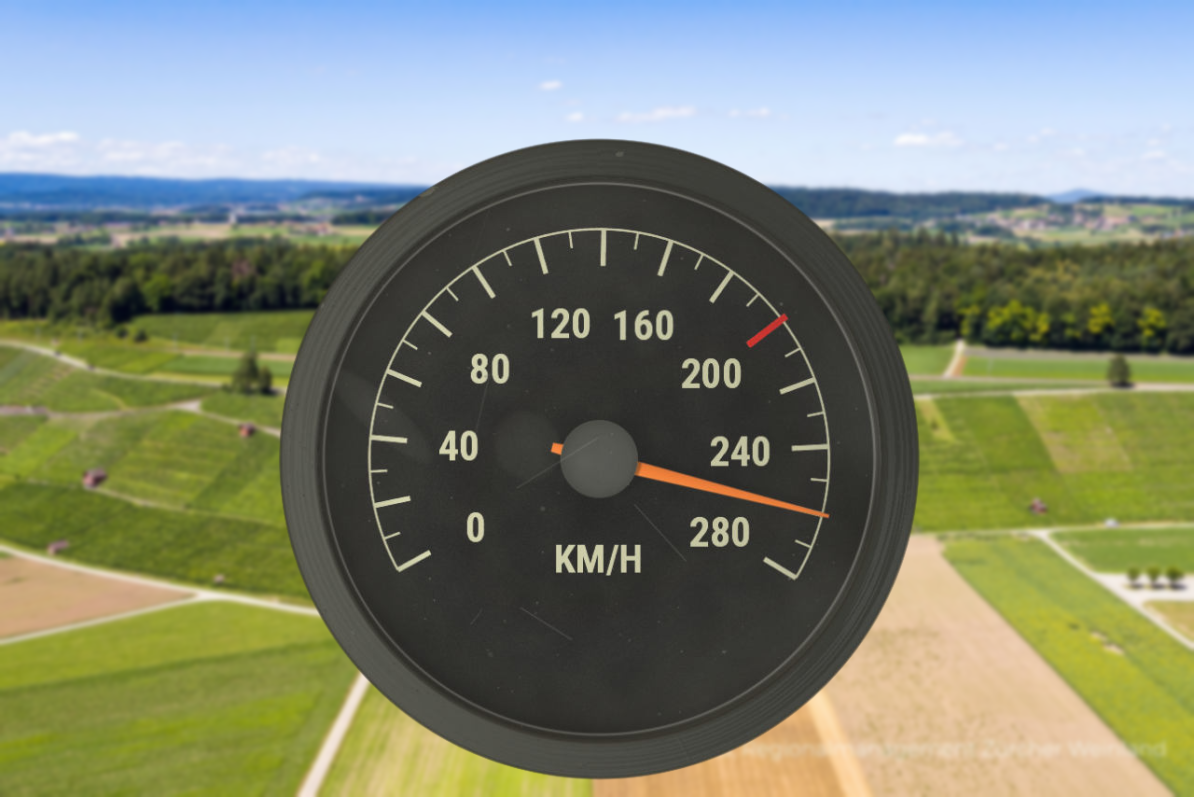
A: 260km/h
